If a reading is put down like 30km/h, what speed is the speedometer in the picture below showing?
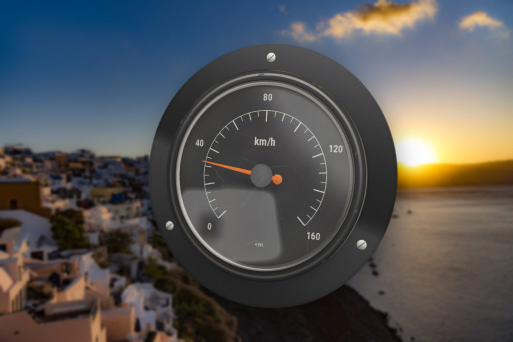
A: 32.5km/h
